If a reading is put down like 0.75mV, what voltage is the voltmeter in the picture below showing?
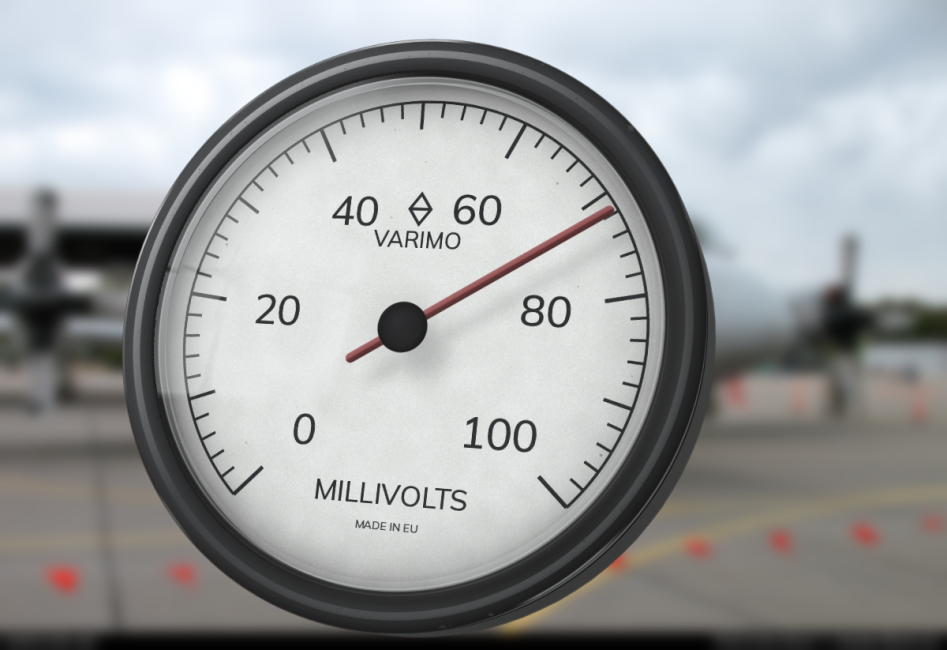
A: 72mV
